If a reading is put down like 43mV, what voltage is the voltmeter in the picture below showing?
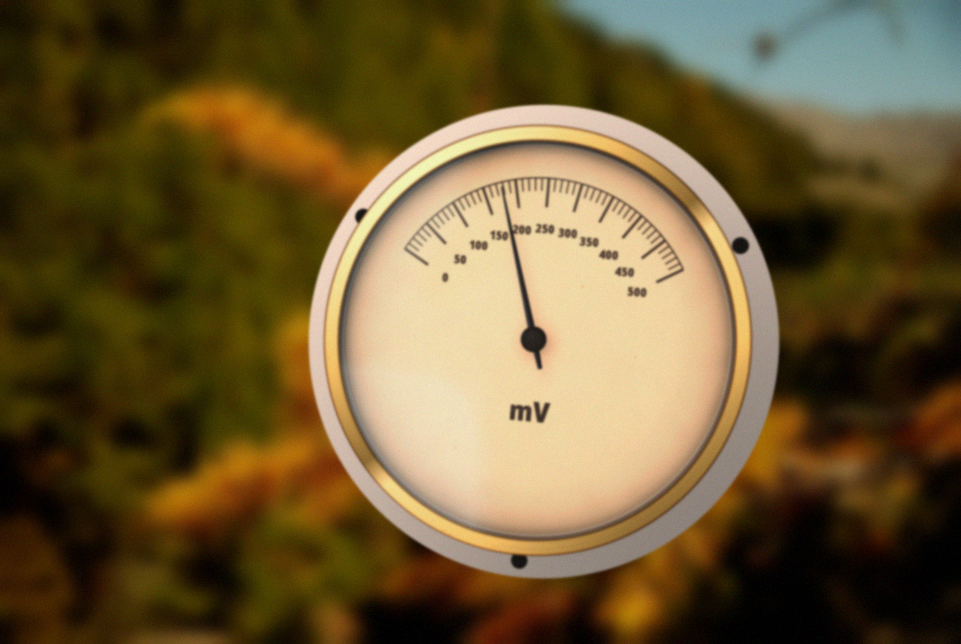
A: 180mV
